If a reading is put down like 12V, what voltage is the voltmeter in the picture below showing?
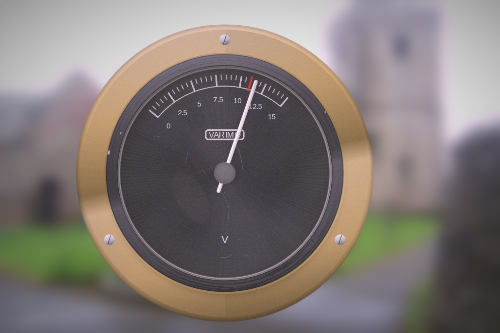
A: 11.5V
